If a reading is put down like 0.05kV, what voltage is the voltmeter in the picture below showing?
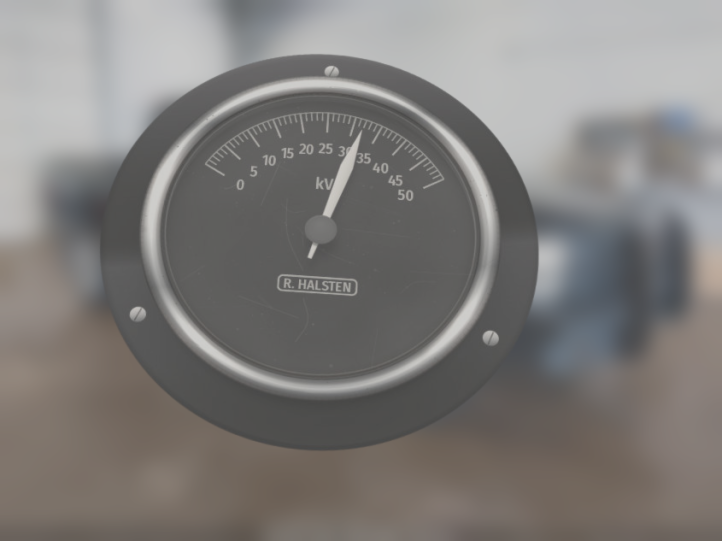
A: 32kV
